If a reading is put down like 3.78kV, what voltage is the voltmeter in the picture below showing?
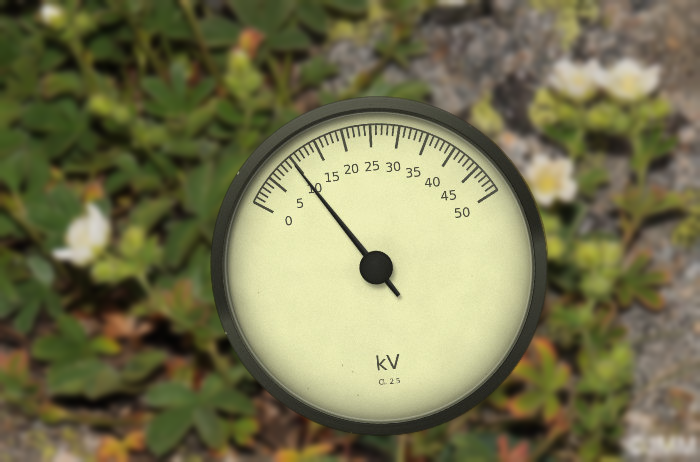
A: 10kV
